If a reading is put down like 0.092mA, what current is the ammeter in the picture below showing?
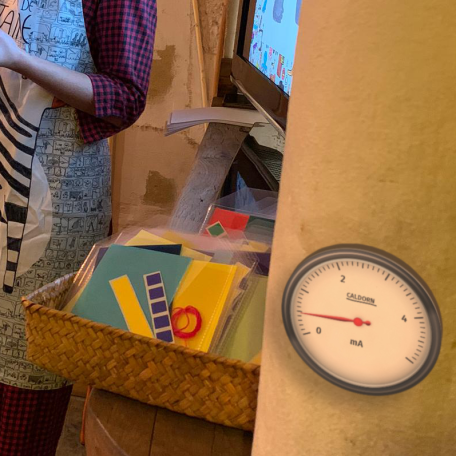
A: 0.5mA
